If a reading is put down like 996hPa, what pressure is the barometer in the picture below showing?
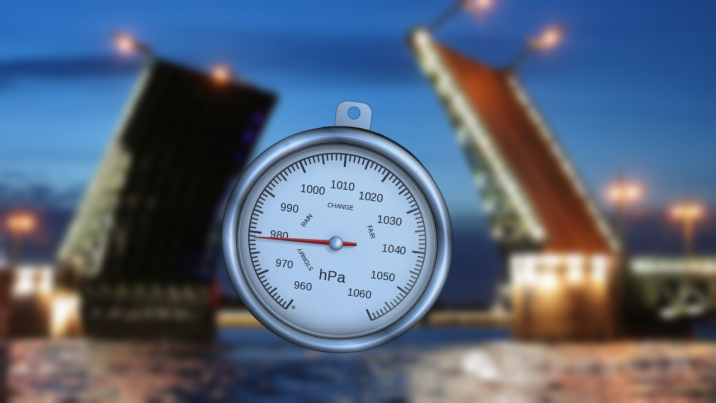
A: 979hPa
